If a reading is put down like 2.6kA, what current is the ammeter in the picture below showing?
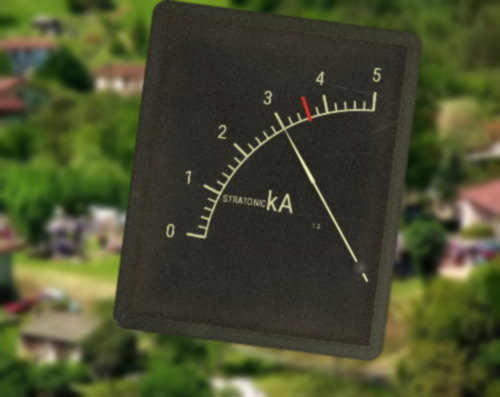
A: 3kA
